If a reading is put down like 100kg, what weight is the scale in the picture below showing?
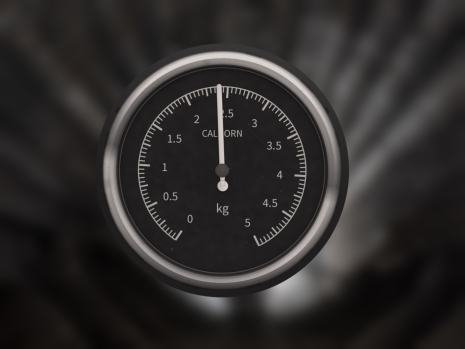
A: 2.4kg
